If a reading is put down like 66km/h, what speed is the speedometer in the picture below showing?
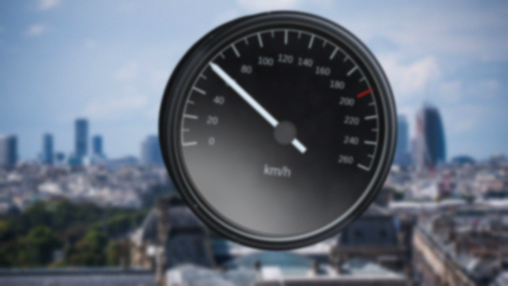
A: 60km/h
